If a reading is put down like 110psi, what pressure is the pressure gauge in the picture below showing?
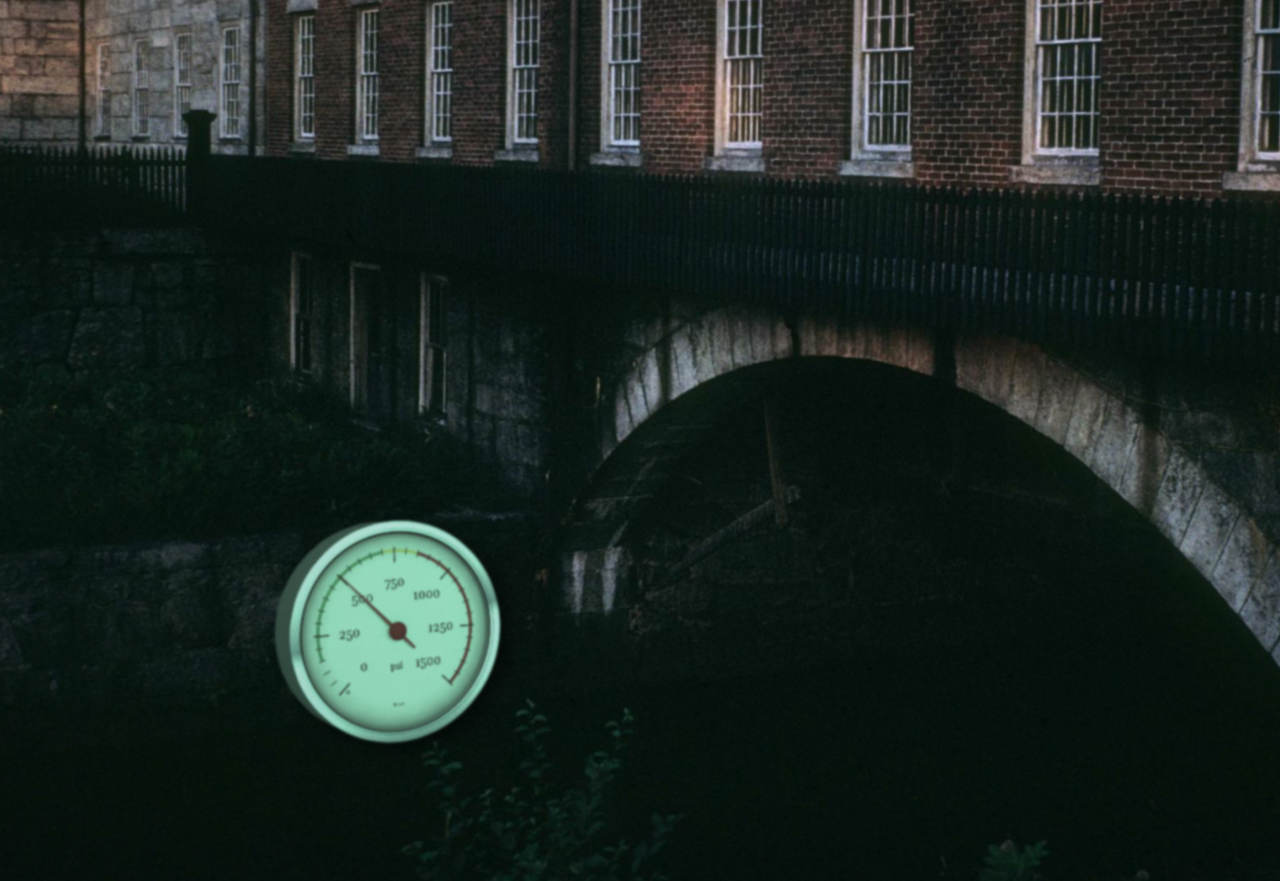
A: 500psi
